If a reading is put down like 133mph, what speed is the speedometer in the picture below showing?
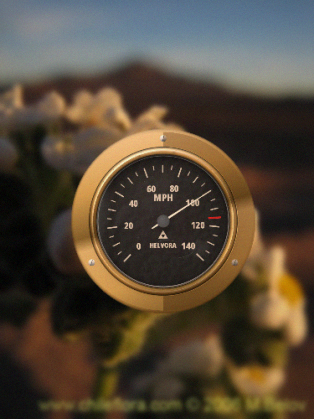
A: 100mph
